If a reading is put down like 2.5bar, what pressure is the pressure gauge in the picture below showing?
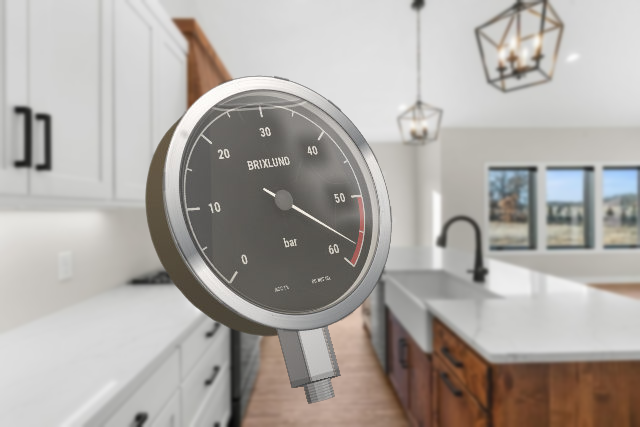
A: 57.5bar
